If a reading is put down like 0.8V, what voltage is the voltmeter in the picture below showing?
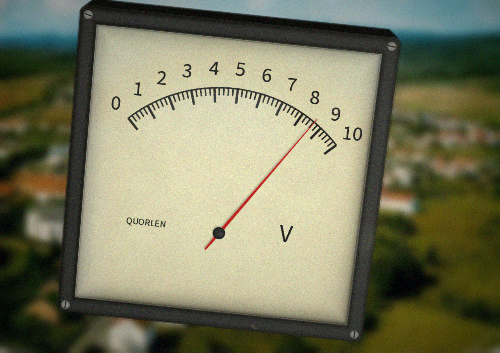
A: 8.6V
